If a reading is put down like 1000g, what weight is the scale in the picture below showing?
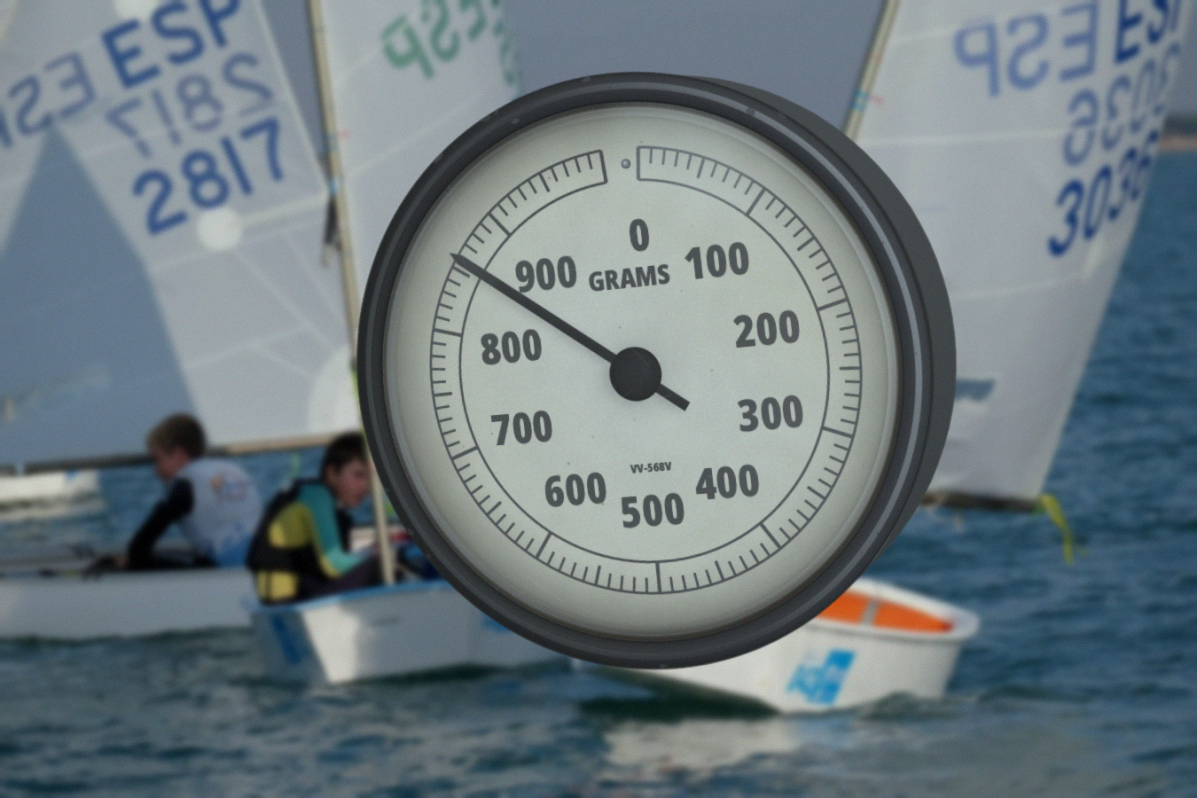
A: 860g
